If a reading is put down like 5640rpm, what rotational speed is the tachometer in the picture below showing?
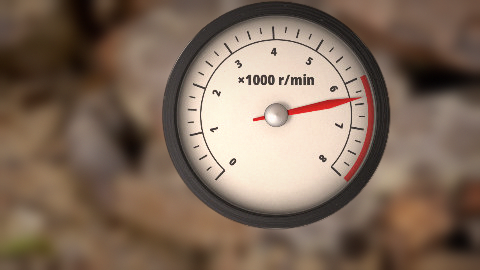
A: 6375rpm
